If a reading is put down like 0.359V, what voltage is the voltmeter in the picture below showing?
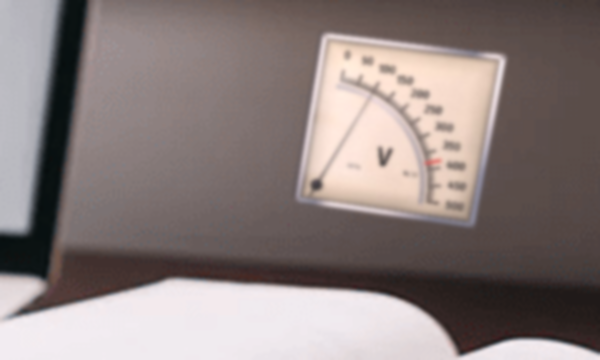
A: 100V
